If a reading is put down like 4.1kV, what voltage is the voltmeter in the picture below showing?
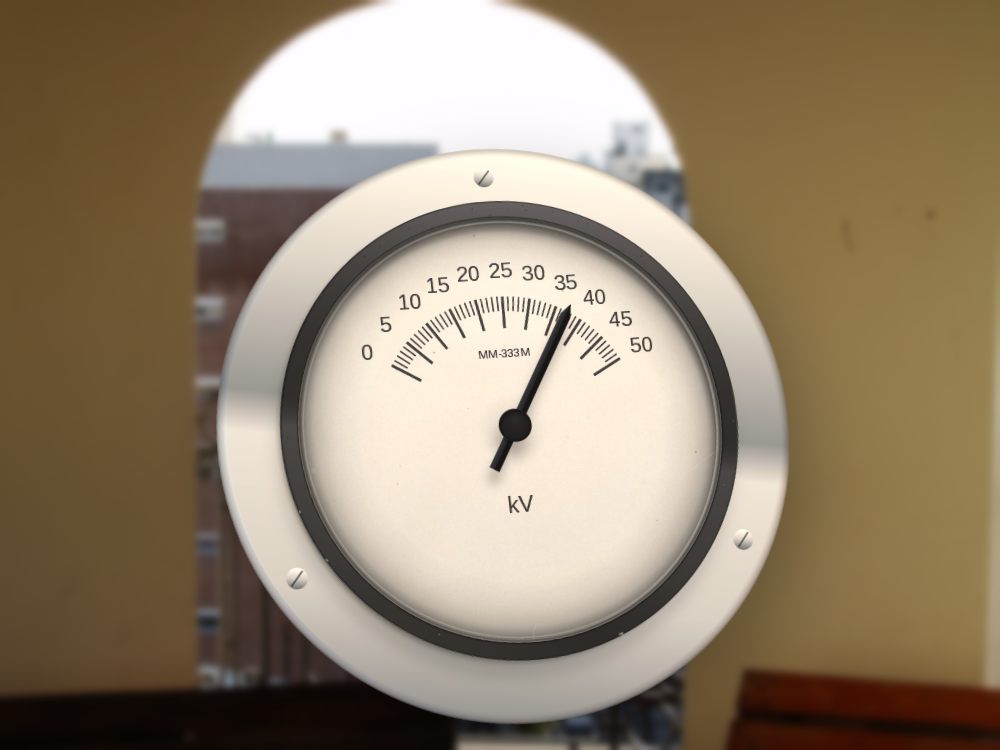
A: 37kV
